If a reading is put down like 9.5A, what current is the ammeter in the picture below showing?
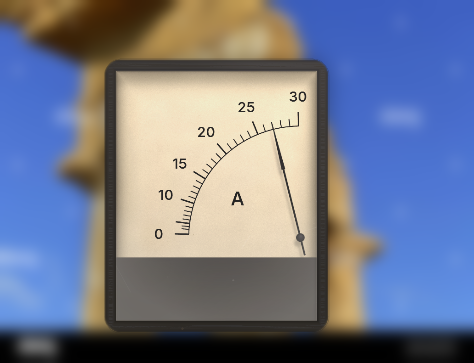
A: 27A
